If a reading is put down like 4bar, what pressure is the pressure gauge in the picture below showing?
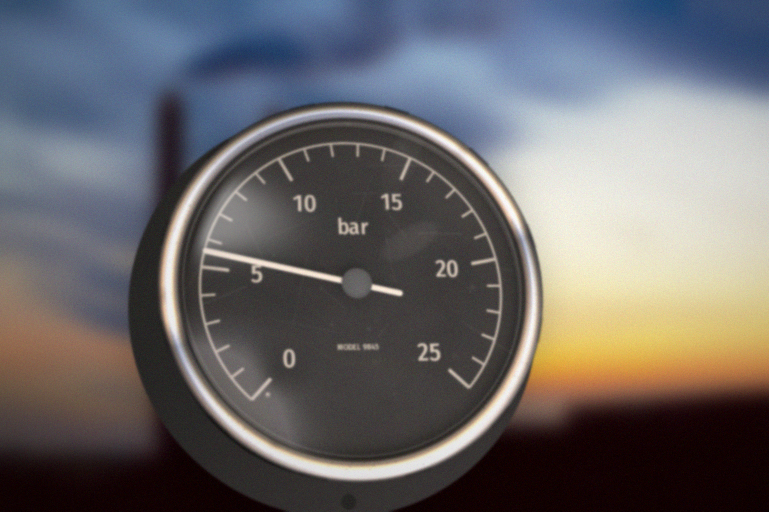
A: 5.5bar
